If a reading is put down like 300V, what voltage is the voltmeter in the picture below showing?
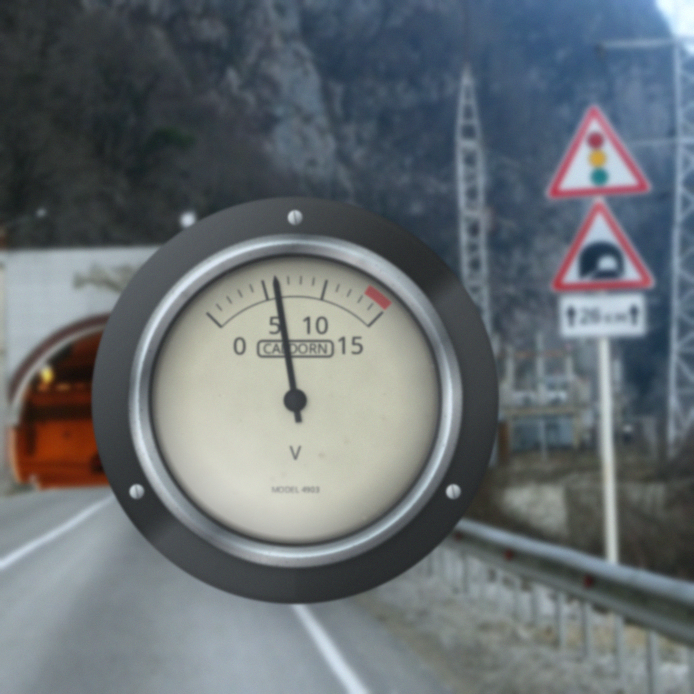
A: 6V
